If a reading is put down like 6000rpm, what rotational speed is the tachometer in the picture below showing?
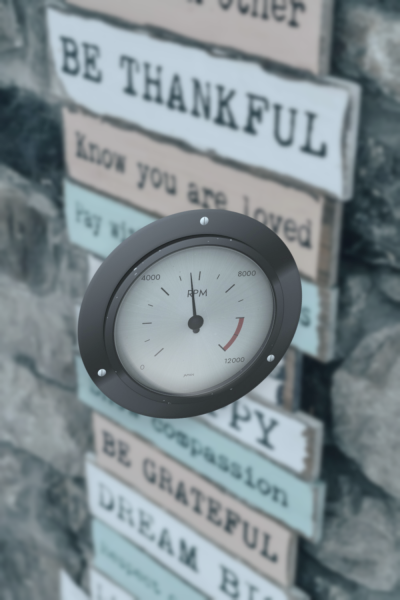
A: 5500rpm
